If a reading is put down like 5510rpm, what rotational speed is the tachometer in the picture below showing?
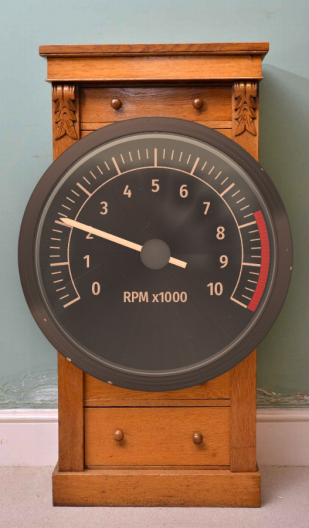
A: 2100rpm
